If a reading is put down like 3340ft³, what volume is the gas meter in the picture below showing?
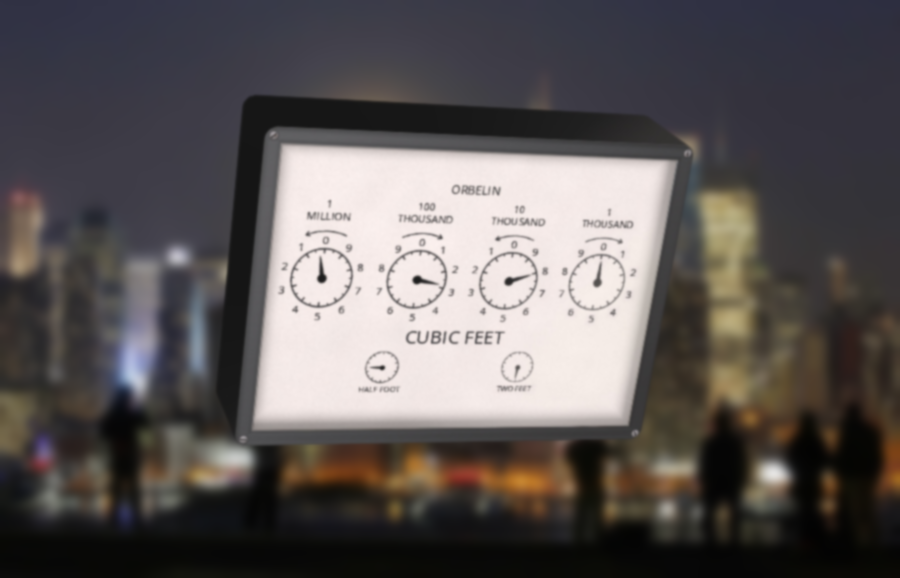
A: 28000ft³
